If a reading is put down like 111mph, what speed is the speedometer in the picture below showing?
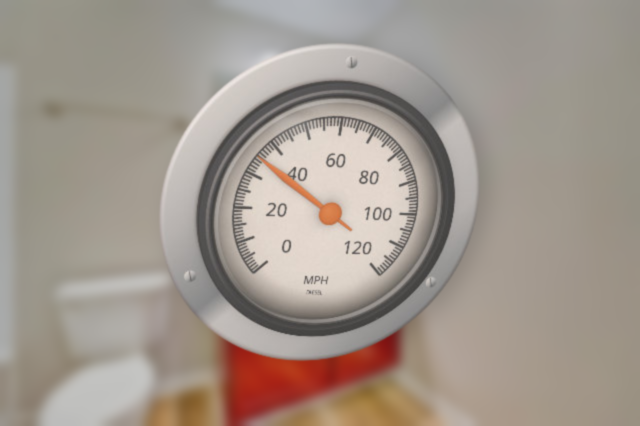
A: 35mph
